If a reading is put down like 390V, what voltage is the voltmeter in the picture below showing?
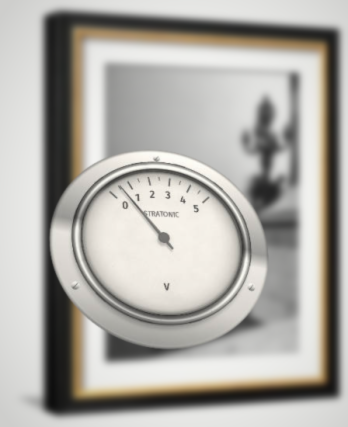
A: 0.5V
